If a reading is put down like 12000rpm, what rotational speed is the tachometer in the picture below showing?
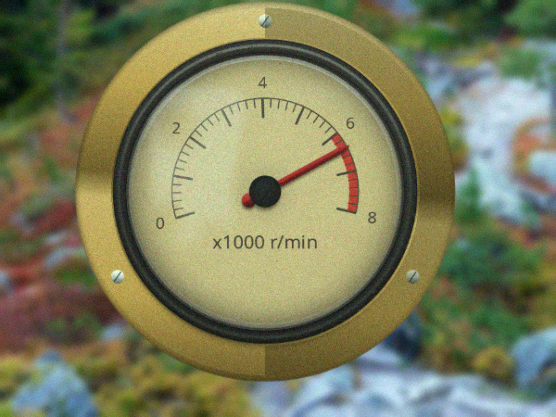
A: 6400rpm
